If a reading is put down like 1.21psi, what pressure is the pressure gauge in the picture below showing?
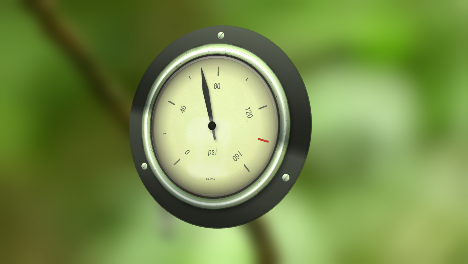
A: 70psi
